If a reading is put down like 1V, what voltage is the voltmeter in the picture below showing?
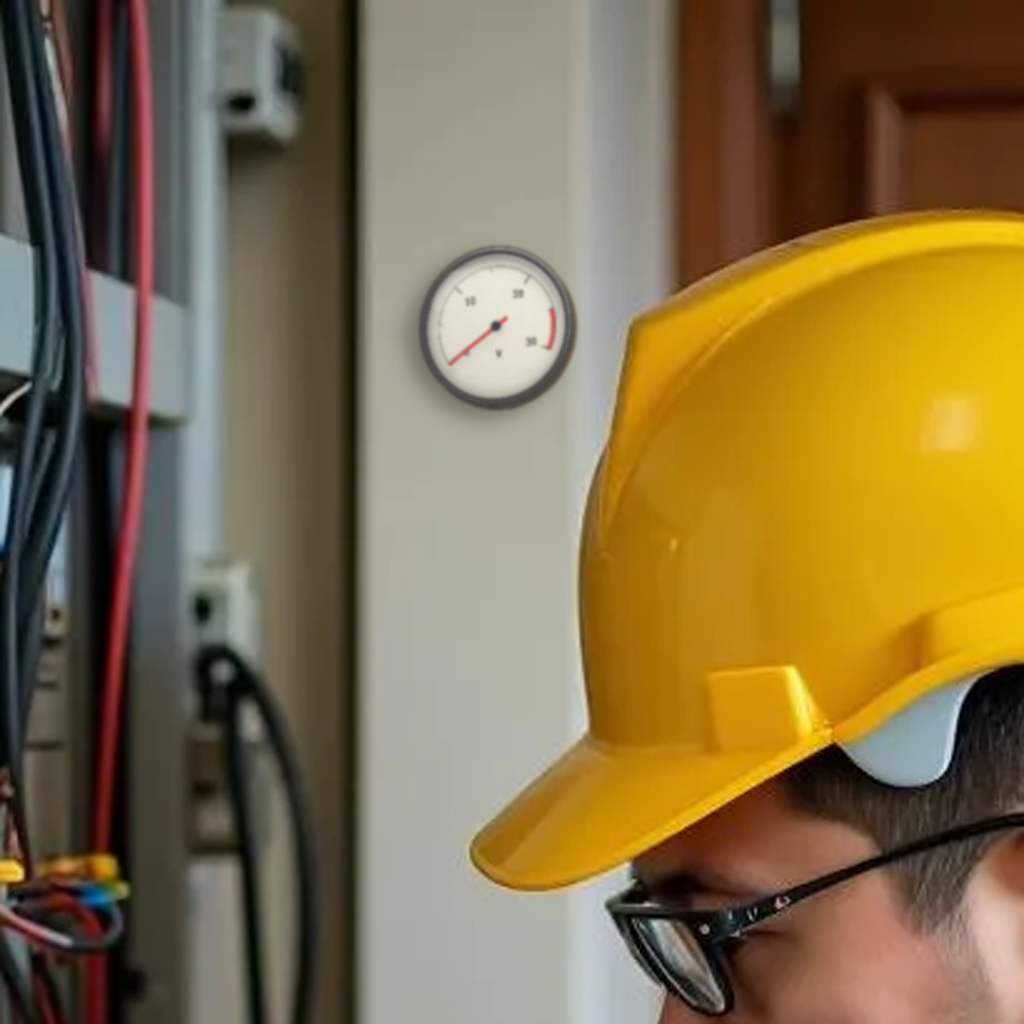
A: 0V
